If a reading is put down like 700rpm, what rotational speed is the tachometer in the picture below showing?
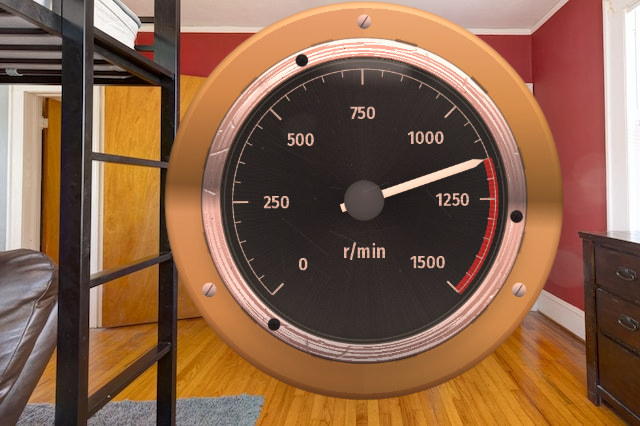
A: 1150rpm
